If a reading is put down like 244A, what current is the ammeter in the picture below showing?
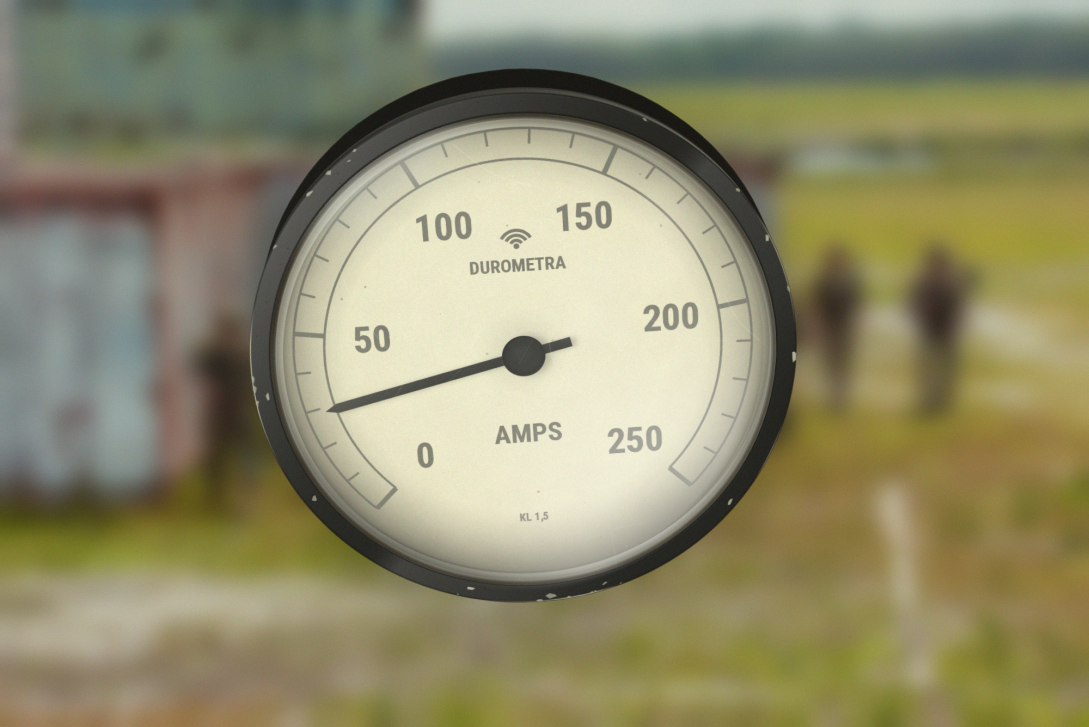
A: 30A
